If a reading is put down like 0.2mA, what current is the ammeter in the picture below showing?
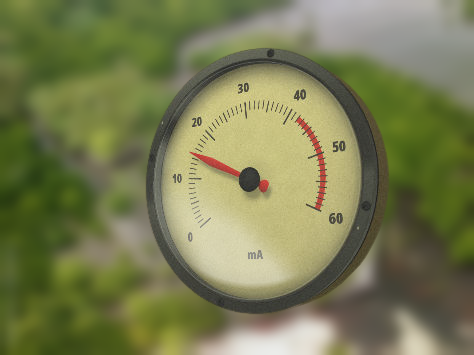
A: 15mA
